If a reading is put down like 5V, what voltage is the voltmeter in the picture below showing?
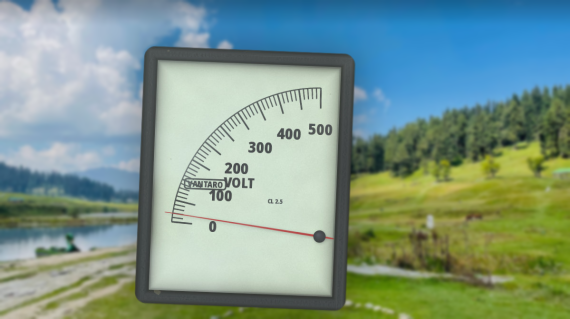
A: 20V
